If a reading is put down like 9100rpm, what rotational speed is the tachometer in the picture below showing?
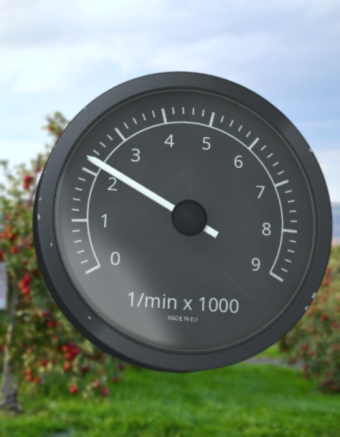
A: 2200rpm
